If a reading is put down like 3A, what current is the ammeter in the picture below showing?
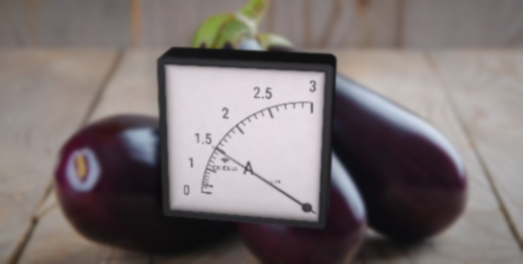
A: 1.5A
